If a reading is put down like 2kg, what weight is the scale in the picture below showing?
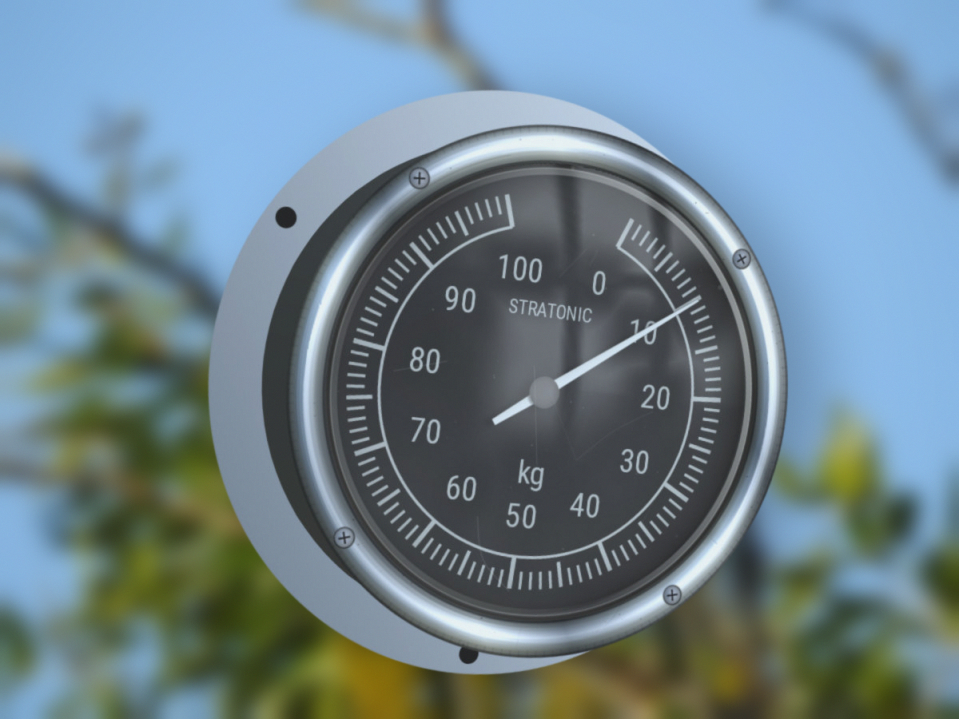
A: 10kg
